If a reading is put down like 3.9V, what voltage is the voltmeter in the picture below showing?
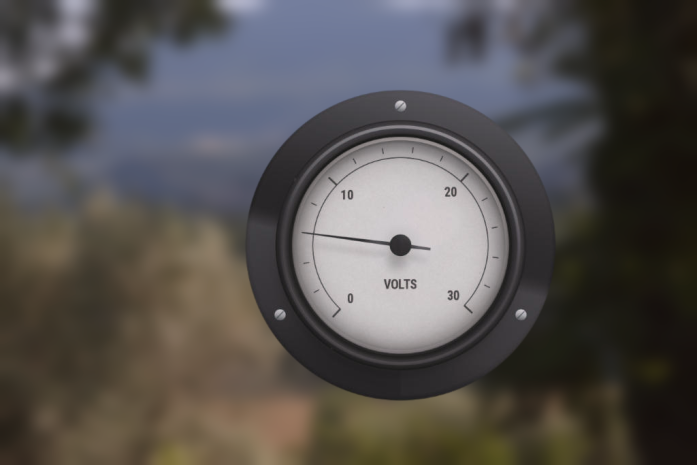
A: 6V
